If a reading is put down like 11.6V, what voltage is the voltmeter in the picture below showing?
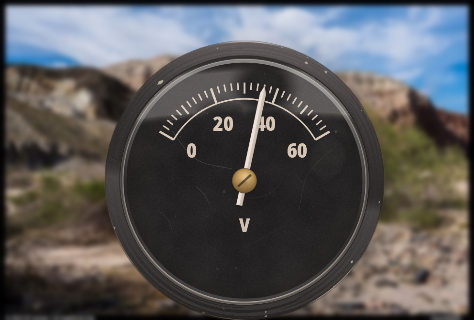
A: 36V
